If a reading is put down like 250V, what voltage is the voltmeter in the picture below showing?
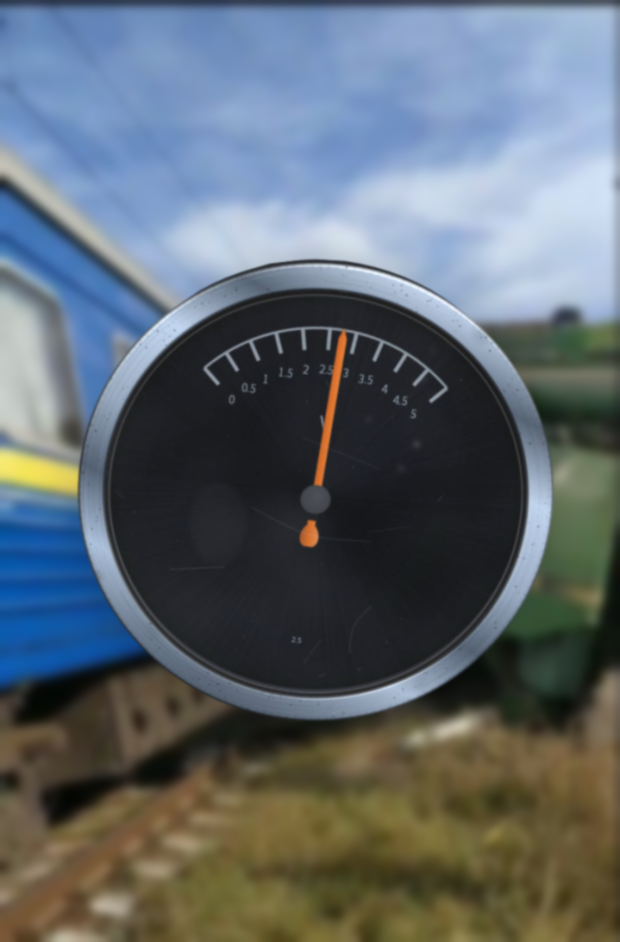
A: 2.75V
